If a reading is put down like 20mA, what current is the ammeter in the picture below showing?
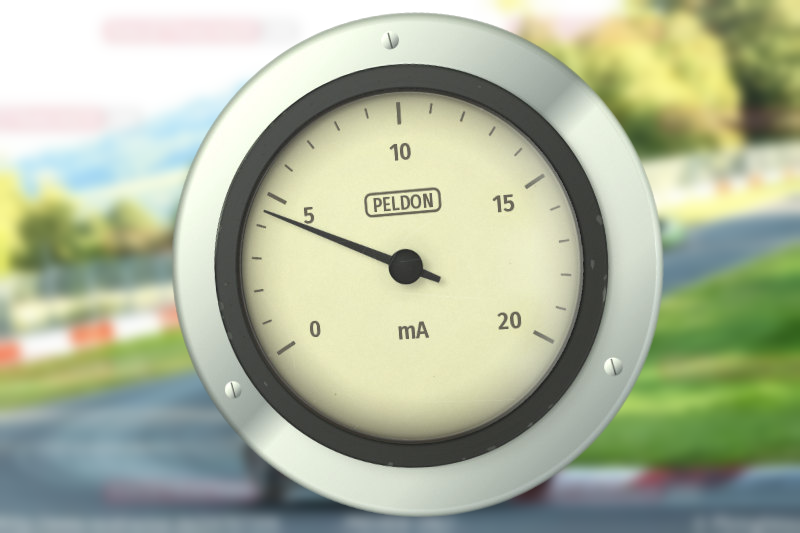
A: 4.5mA
